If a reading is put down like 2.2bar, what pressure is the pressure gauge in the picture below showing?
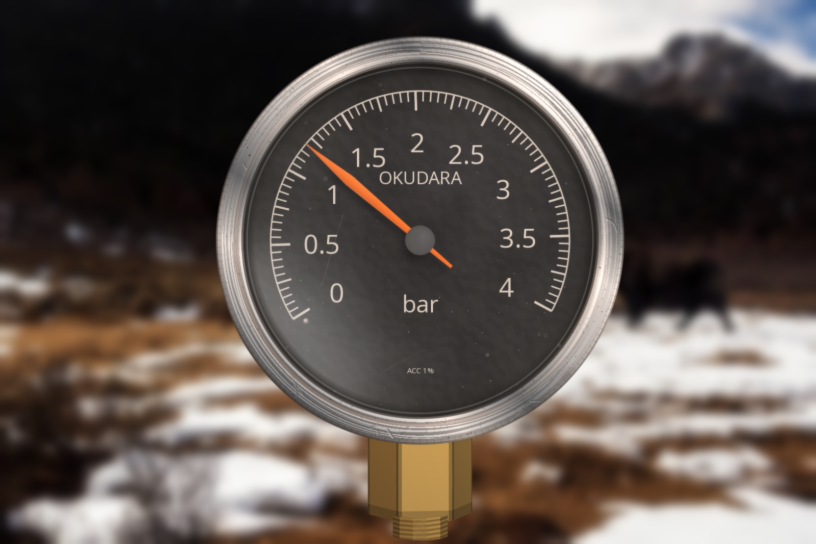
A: 1.2bar
